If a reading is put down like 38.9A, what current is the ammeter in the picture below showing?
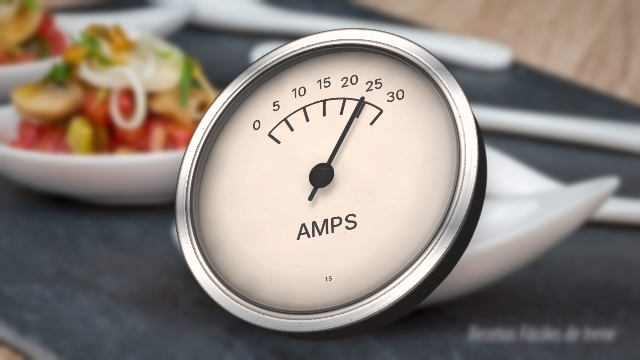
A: 25A
